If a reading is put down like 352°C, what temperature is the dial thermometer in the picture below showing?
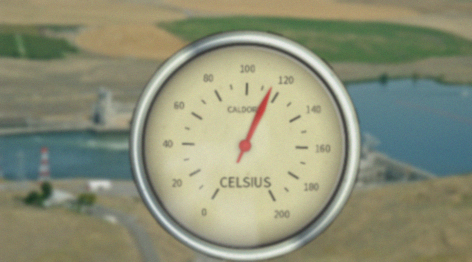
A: 115°C
